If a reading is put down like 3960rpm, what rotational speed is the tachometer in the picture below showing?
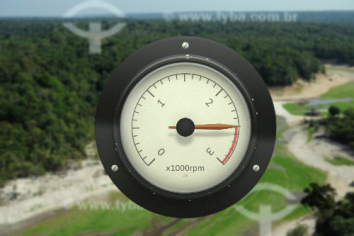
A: 2500rpm
